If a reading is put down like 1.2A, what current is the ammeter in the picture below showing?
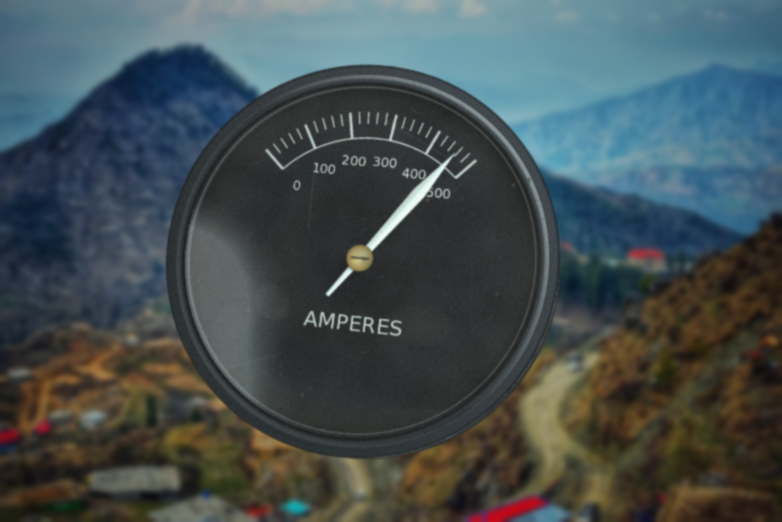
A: 460A
